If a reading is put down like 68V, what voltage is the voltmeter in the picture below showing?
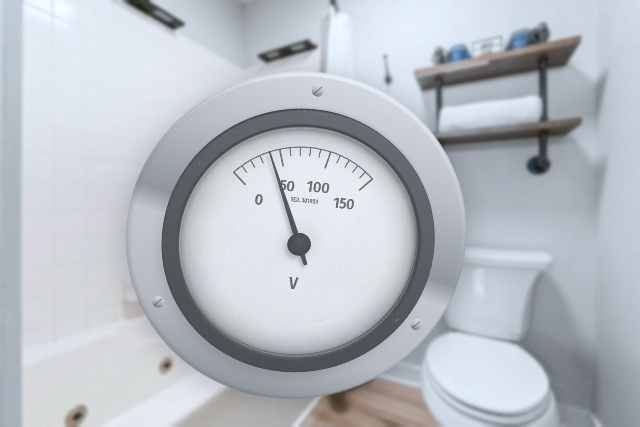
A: 40V
